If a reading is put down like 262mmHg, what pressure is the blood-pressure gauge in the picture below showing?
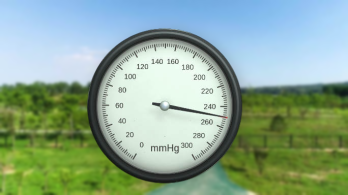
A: 250mmHg
